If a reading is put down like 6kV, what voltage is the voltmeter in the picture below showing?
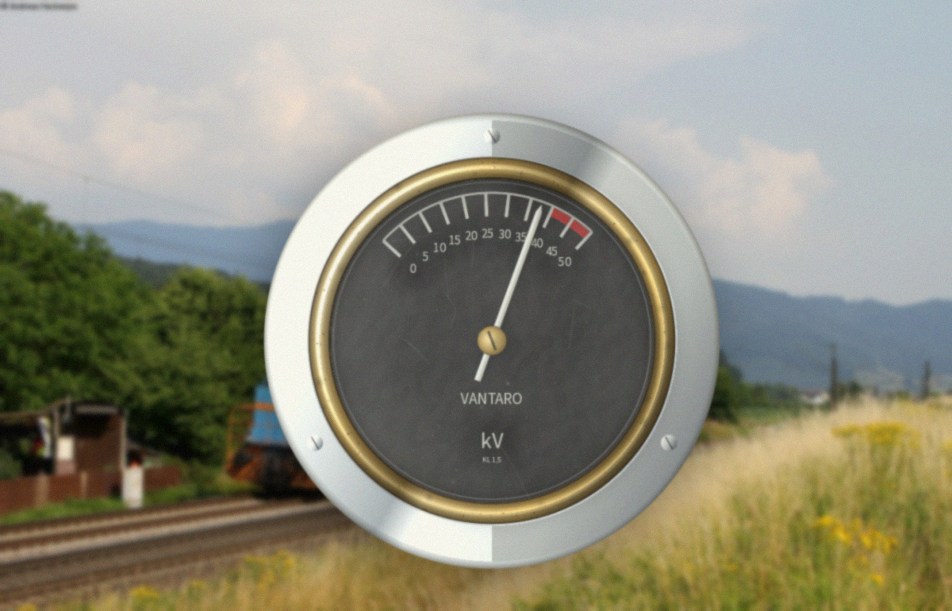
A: 37.5kV
